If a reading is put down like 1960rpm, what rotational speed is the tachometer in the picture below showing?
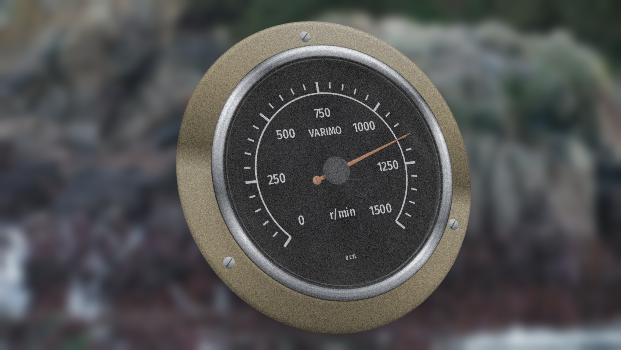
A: 1150rpm
